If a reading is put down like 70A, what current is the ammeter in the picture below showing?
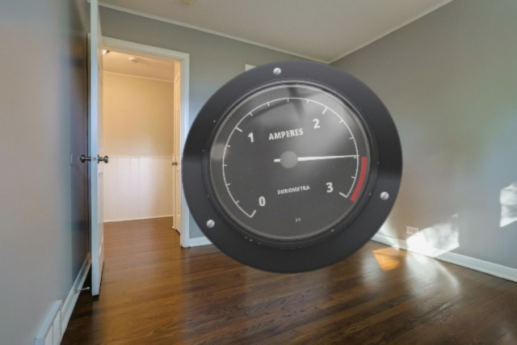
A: 2.6A
